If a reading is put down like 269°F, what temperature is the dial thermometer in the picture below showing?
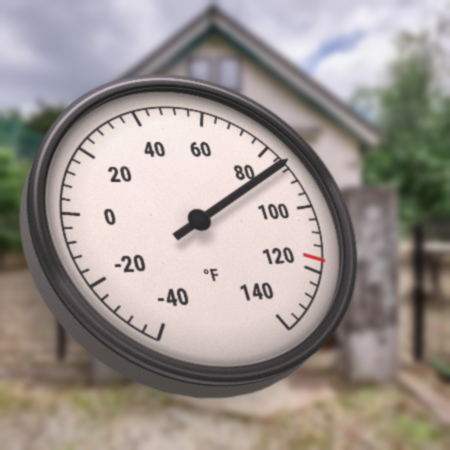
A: 86°F
